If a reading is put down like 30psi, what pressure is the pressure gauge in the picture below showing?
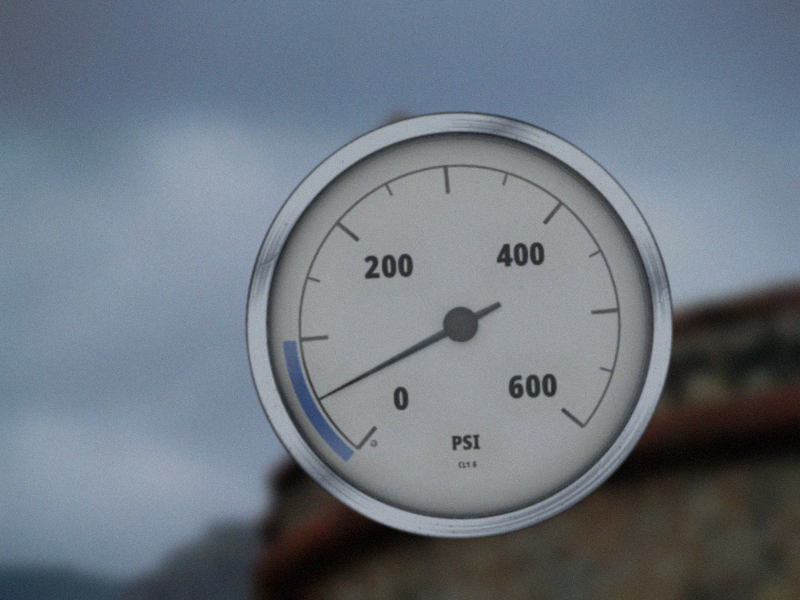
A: 50psi
